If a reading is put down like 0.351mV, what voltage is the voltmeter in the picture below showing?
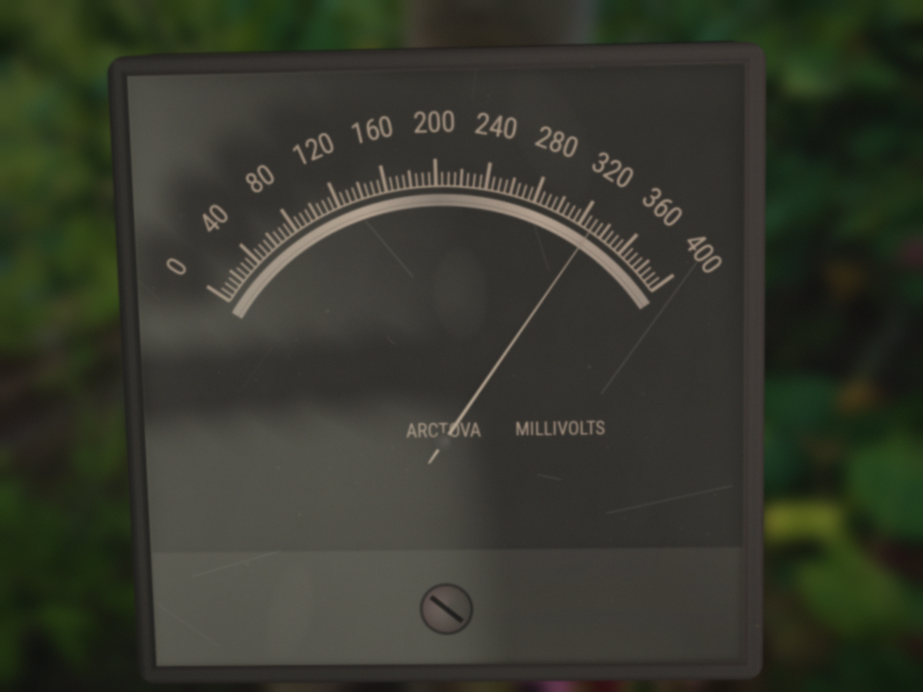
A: 330mV
